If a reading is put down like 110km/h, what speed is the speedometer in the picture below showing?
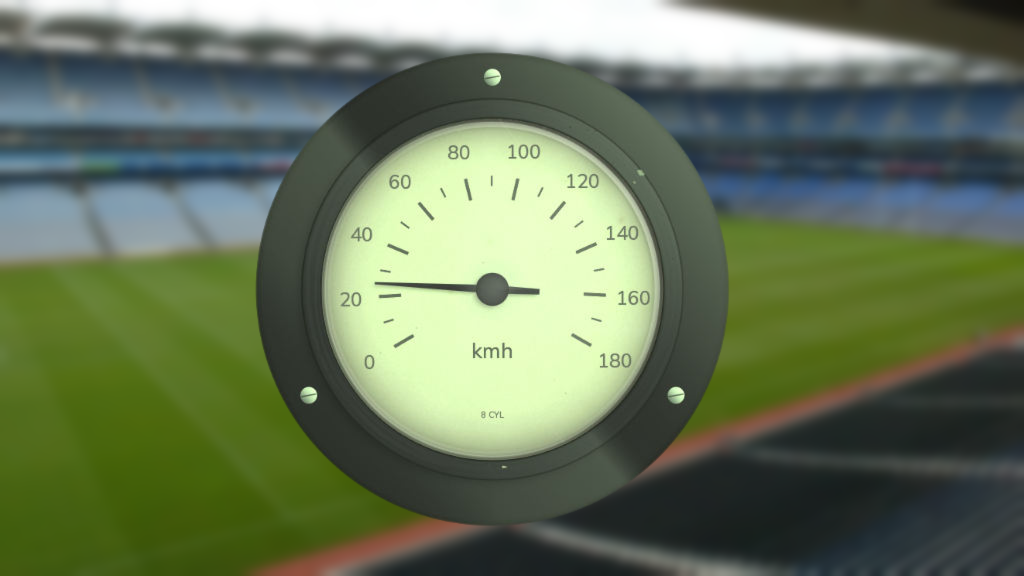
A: 25km/h
